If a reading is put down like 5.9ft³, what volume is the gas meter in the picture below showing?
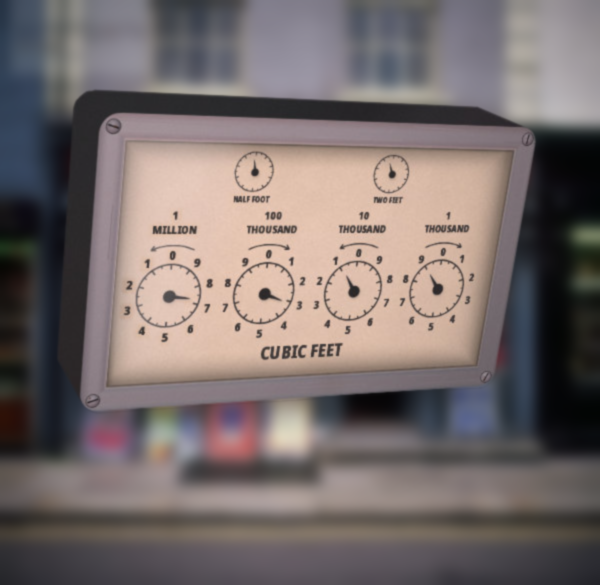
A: 730900ft³
